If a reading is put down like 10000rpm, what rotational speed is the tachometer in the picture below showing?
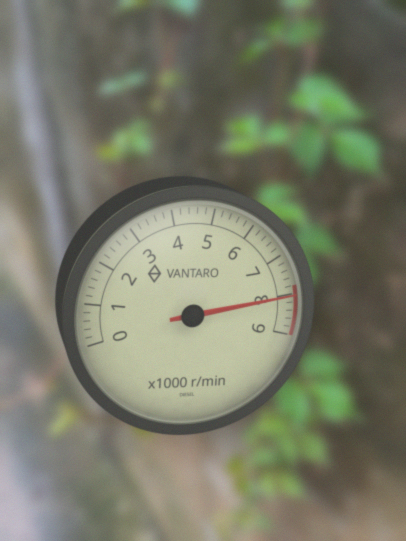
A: 8000rpm
